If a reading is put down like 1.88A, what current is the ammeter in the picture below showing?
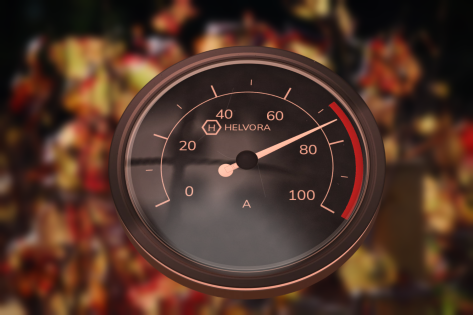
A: 75A
